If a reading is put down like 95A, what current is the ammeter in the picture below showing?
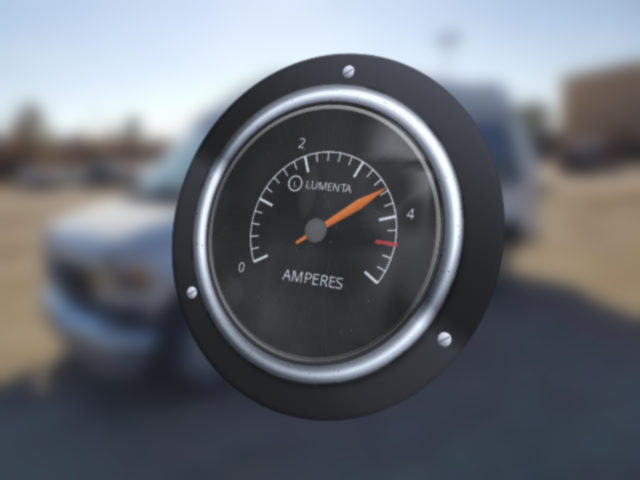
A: 3.6A
